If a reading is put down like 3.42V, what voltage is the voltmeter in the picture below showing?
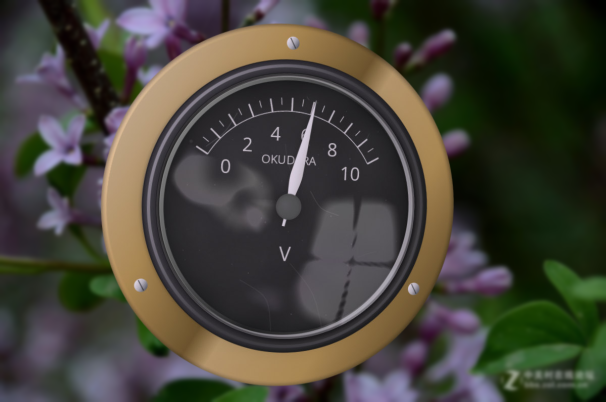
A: 6V
